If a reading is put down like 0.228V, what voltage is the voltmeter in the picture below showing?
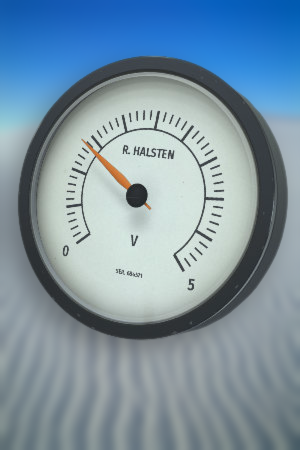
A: 1.4V
